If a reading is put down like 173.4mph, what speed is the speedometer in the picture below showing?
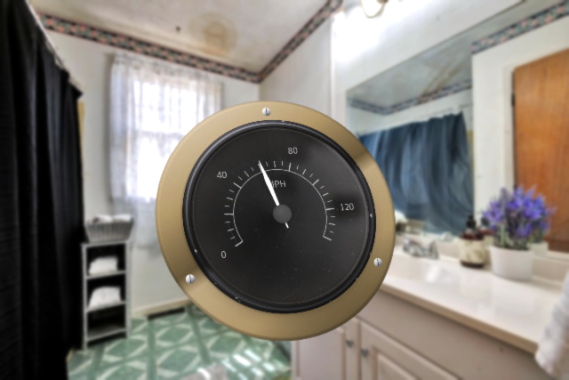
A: 60mph
